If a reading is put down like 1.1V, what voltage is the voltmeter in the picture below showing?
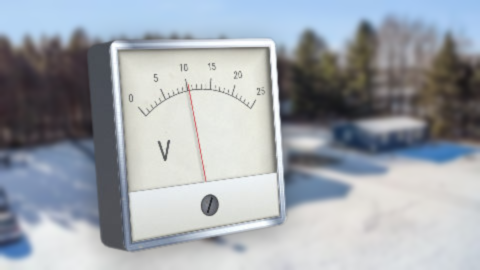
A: 10V
